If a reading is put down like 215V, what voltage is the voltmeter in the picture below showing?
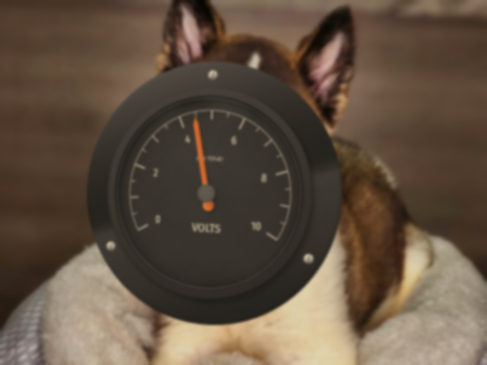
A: 4.5V
